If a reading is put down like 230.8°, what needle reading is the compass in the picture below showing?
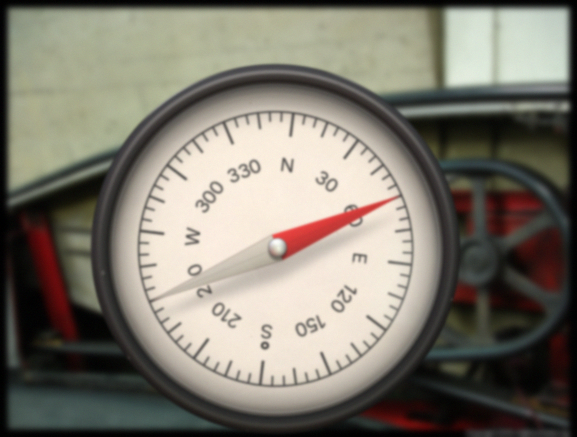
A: 60°
